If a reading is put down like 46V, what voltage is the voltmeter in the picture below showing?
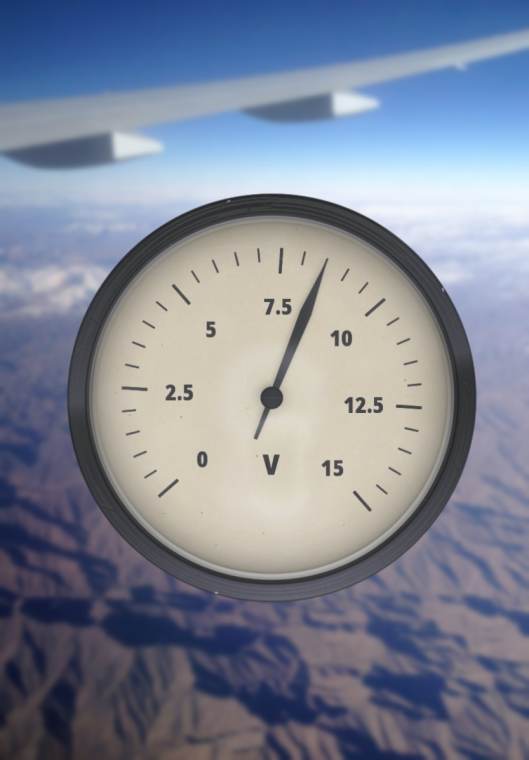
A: 8.5V
